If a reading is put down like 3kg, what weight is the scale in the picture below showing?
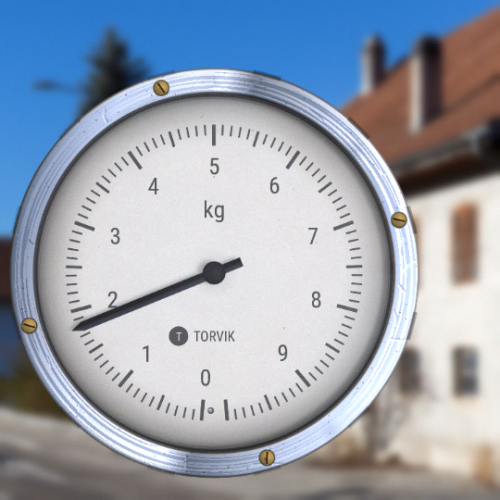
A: 1.8kg
